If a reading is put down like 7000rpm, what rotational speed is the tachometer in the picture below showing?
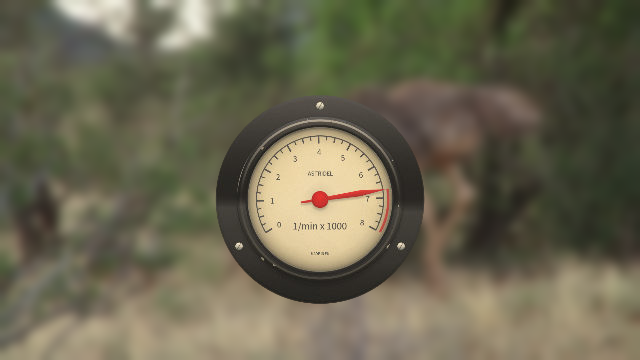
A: 6750rpm
